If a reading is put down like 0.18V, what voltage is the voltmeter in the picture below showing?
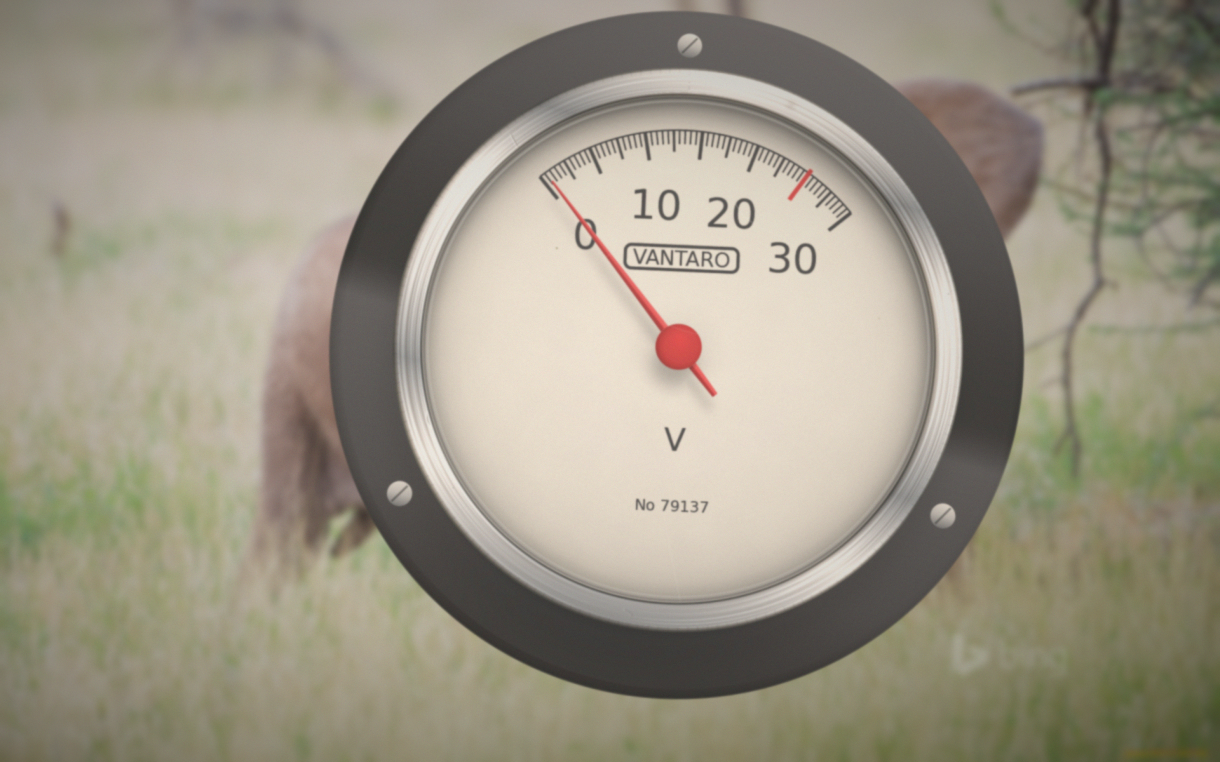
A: 0.5V
